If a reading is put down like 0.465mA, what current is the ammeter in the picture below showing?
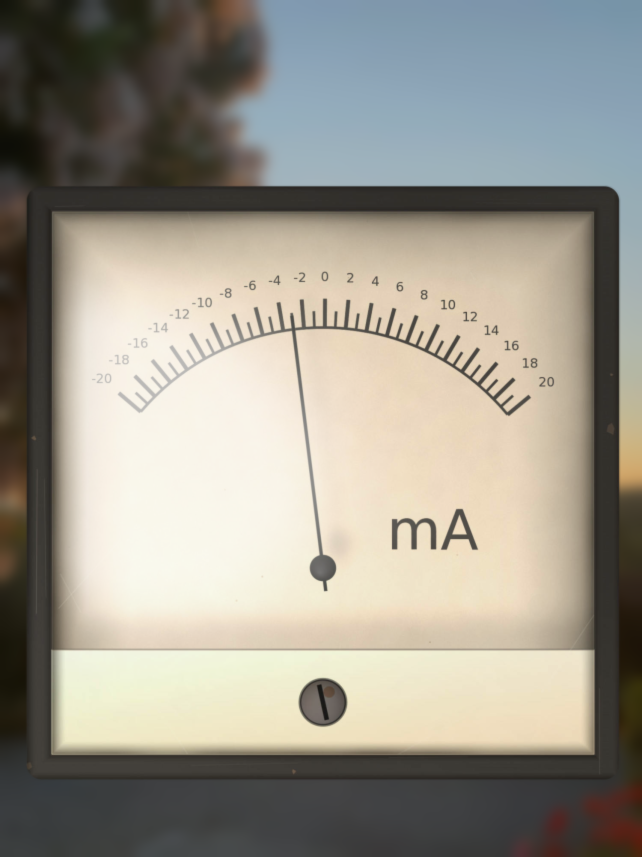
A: -3mA
